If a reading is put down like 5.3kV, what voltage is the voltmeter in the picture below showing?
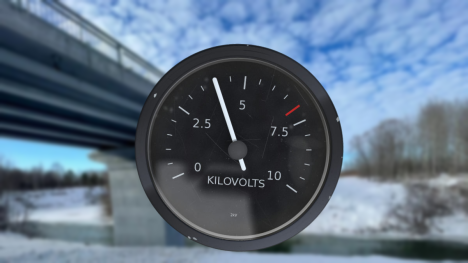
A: 4kV
